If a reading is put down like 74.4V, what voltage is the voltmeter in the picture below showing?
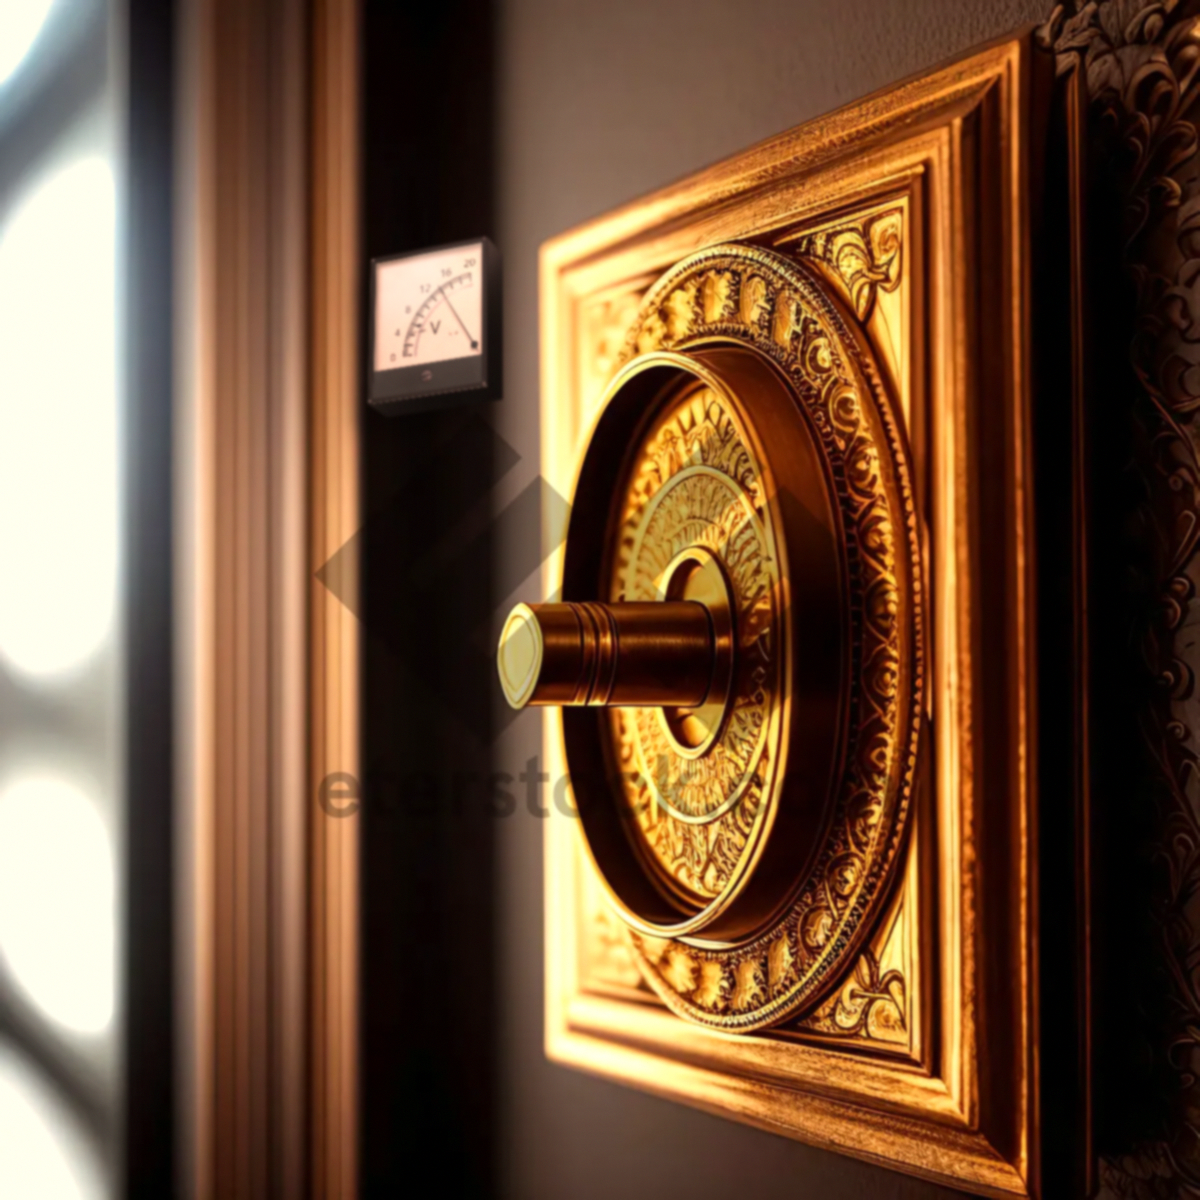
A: 14V
